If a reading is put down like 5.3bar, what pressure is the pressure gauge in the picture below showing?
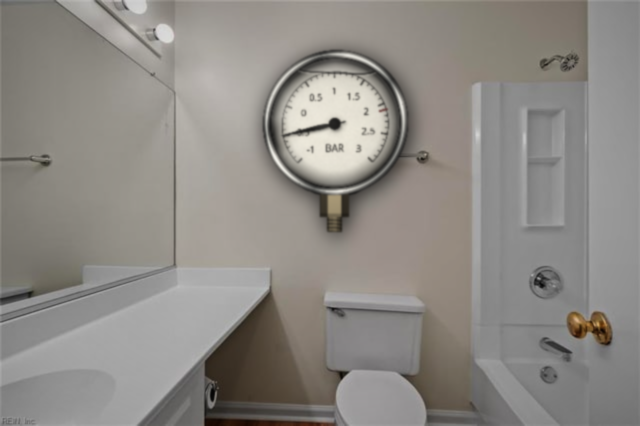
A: -0.5bar
